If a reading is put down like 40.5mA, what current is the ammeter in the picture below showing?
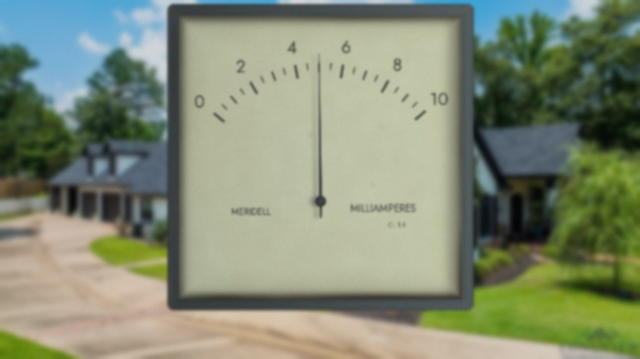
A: 5mA
